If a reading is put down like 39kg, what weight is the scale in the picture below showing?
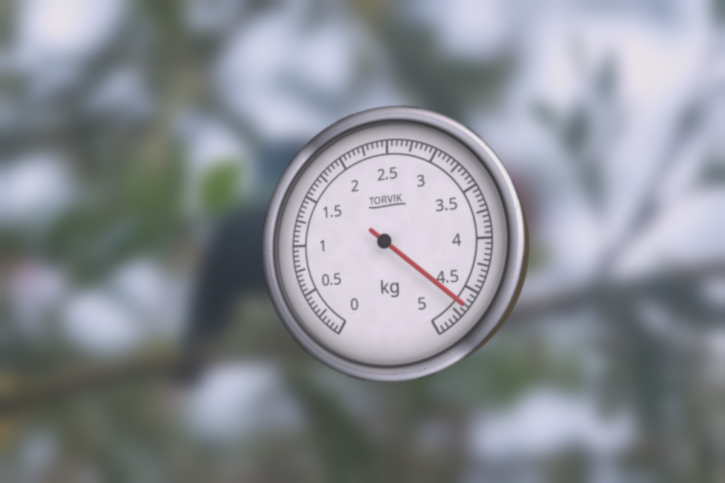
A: 4.65kg
